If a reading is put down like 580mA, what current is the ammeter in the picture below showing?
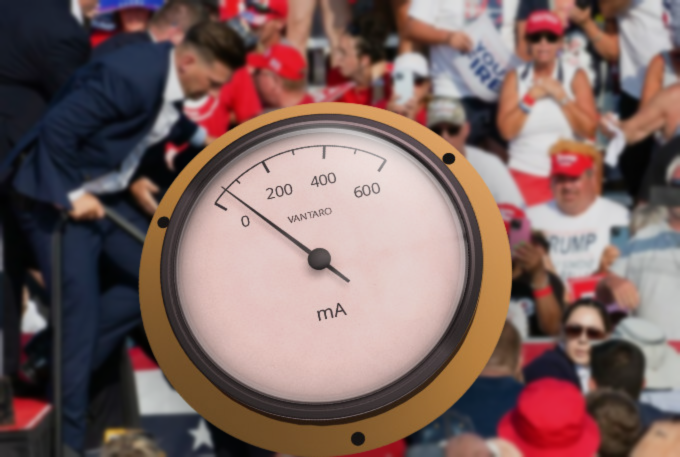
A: 50mA
